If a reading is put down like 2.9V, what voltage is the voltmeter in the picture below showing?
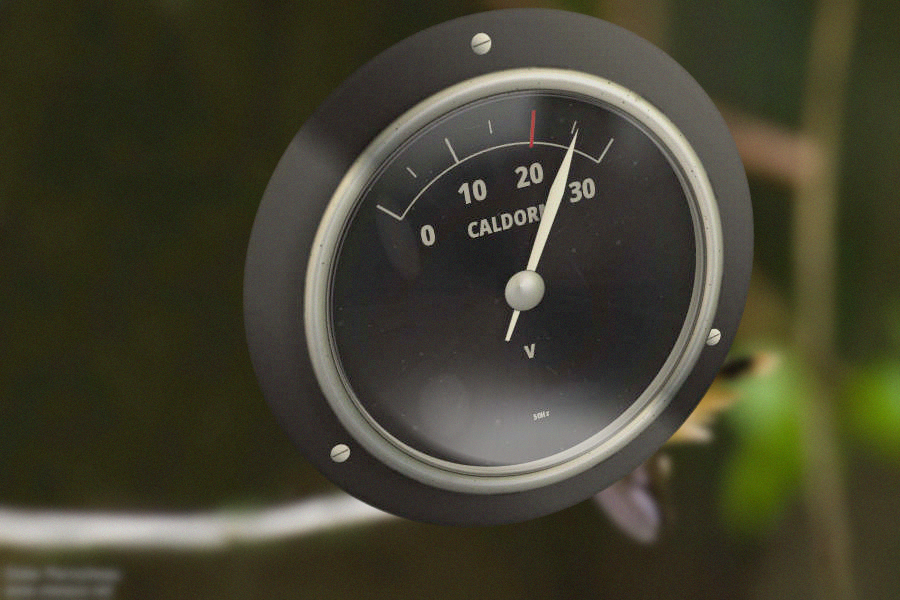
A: 25V
